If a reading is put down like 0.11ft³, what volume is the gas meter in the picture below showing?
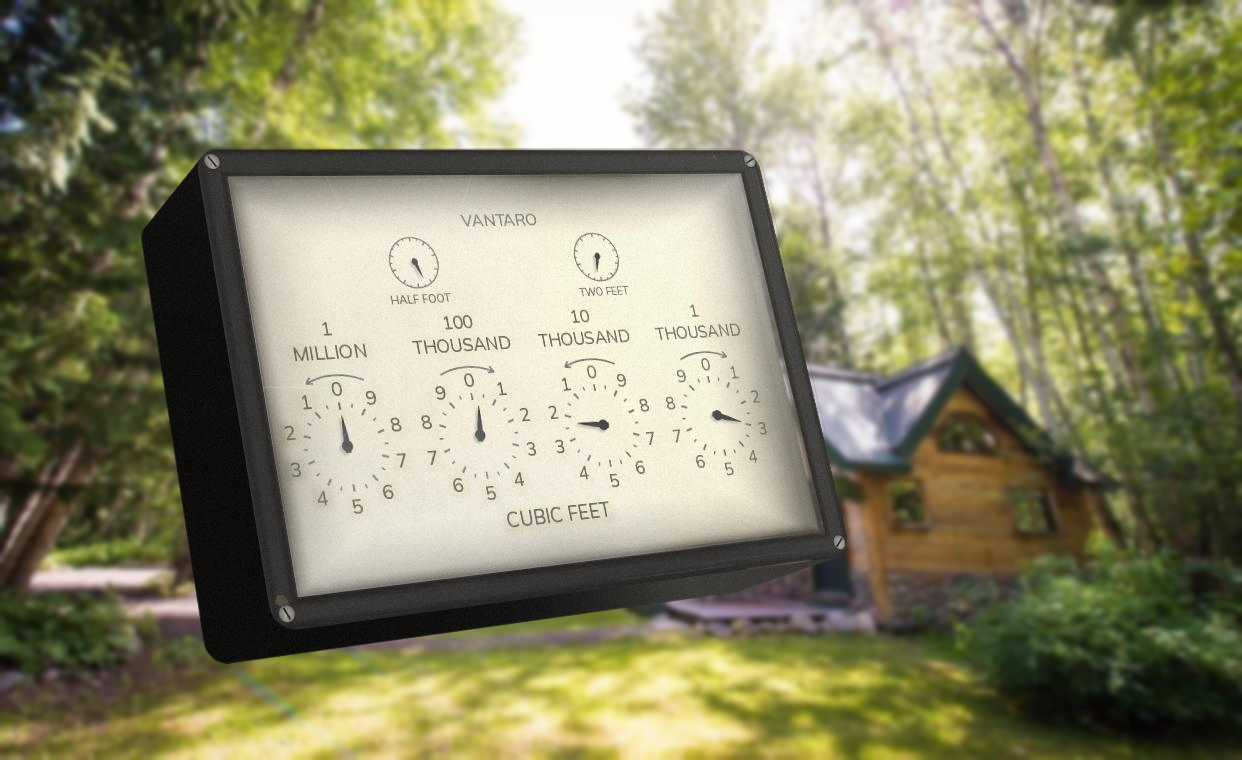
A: 2300ft³
